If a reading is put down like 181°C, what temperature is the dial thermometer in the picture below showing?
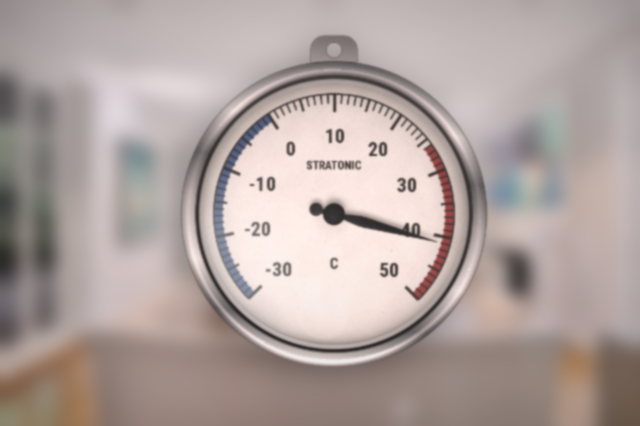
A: 41°C
